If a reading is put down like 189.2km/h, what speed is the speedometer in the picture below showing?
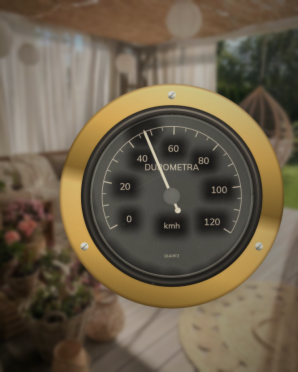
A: 47.5km/h
